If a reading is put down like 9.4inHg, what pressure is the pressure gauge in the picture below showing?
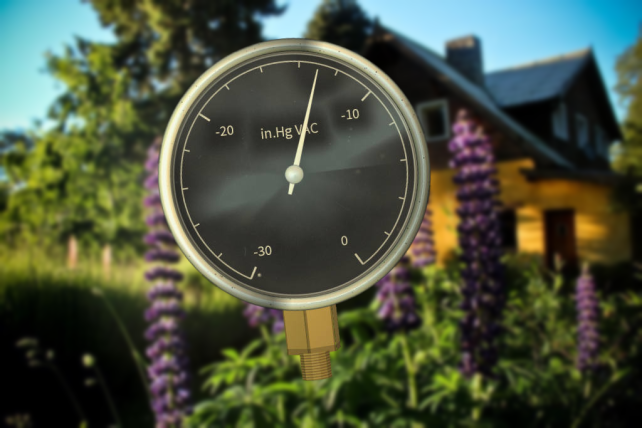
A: -13inHg
